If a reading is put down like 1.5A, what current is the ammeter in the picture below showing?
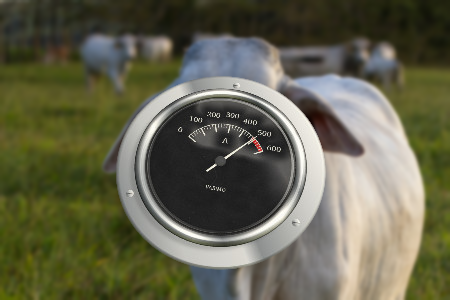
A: 500A
